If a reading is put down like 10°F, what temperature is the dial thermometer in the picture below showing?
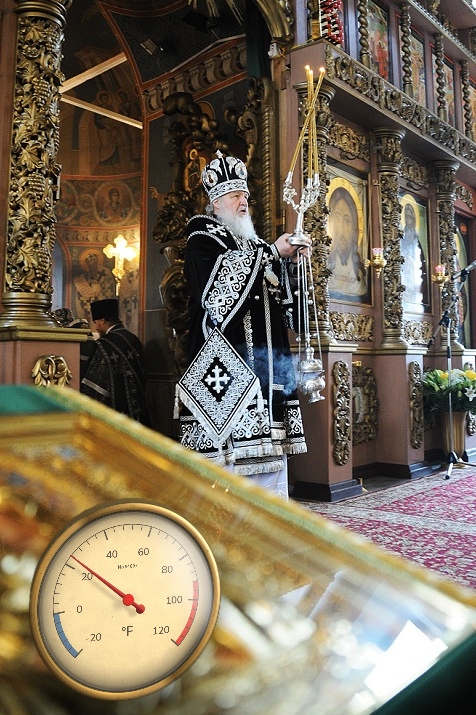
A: 24°F
